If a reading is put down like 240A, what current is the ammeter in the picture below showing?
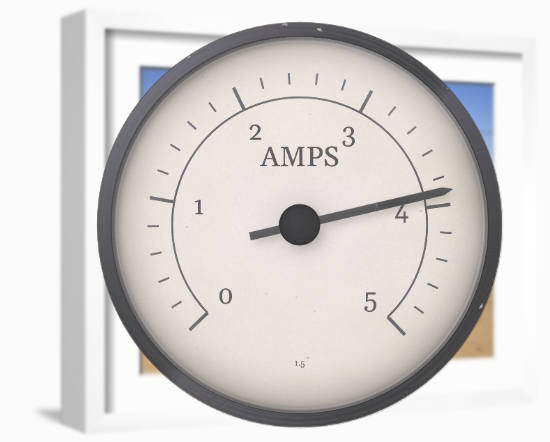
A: 3.9A
